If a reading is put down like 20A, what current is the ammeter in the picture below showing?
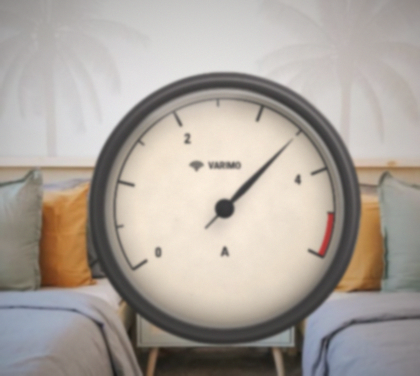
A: 3.5A
